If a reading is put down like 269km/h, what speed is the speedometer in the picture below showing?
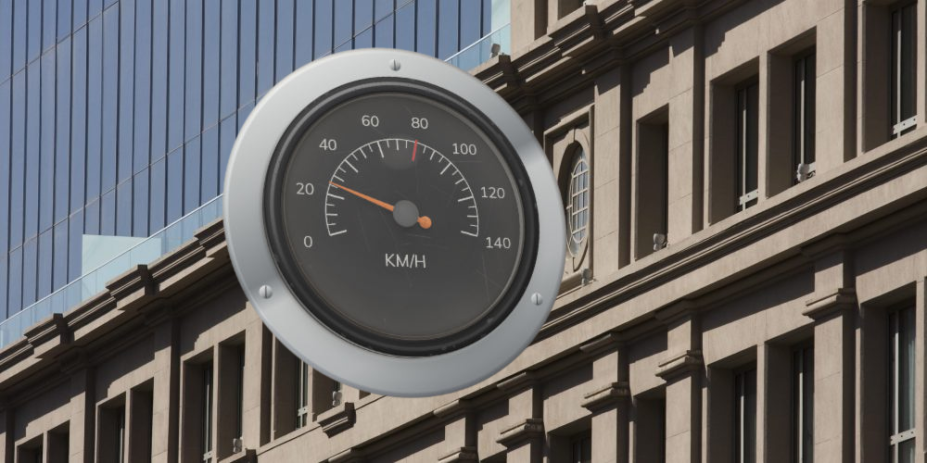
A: 25km/h
